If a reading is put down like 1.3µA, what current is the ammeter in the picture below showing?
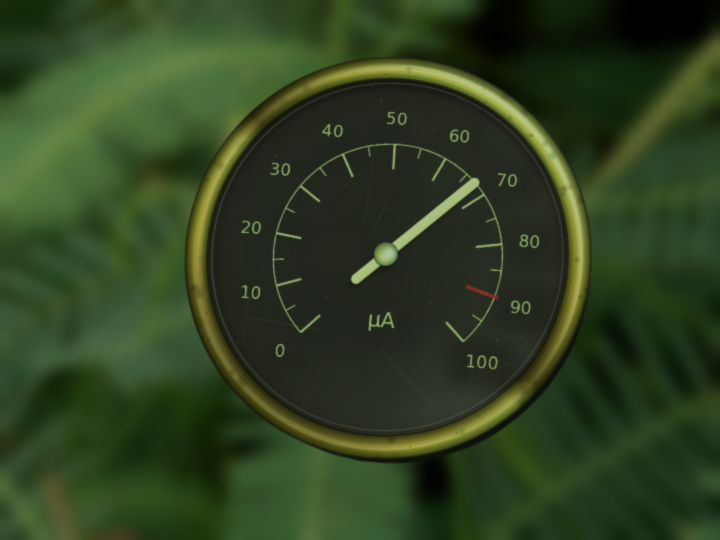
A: 67.5µA
